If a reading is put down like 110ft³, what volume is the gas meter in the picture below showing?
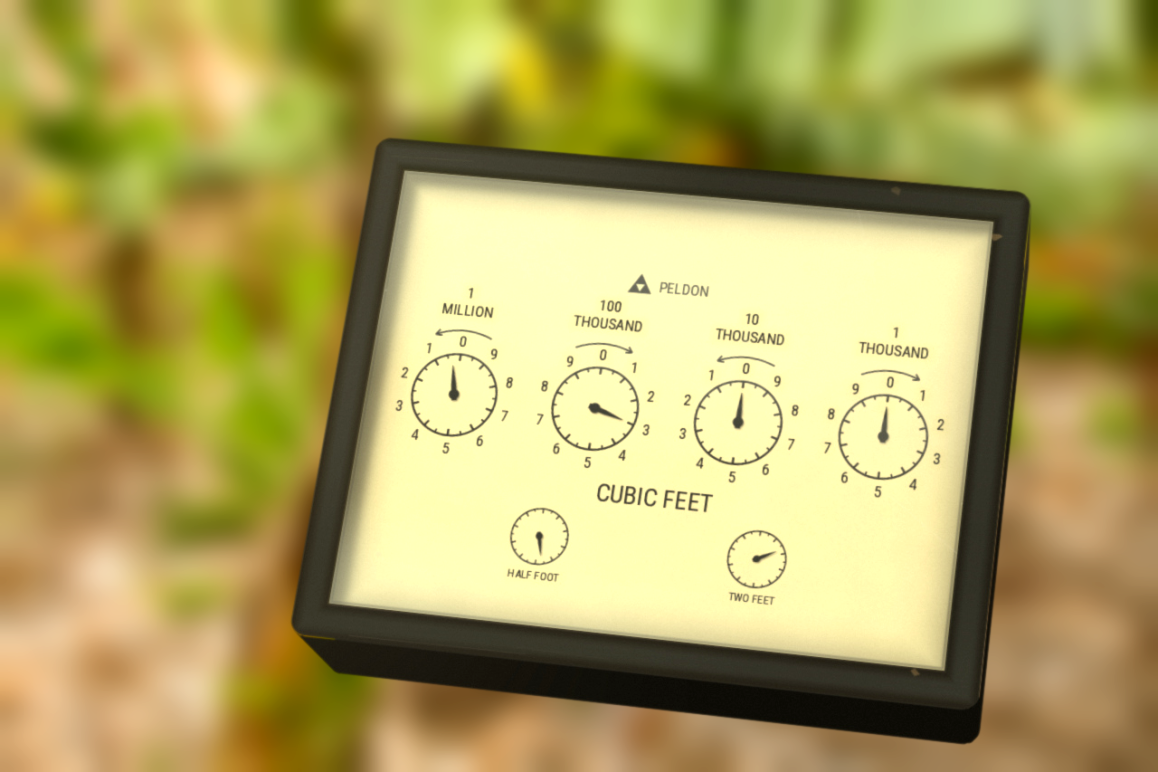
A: 30000ft³
